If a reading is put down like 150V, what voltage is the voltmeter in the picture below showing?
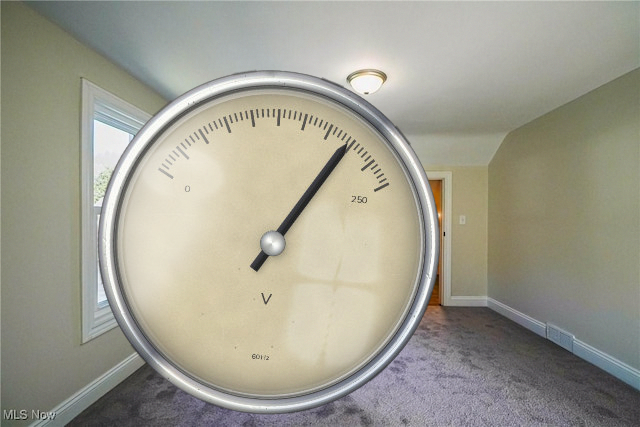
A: 195V
